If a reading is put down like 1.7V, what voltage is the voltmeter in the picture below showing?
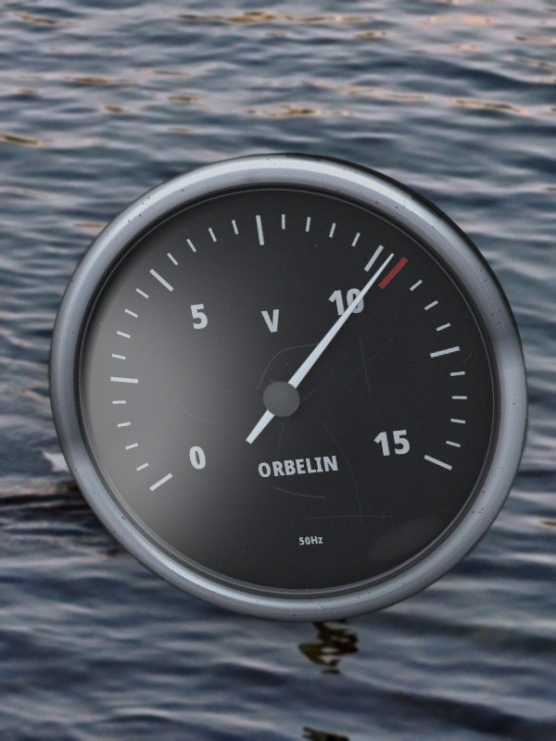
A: 10.25V
